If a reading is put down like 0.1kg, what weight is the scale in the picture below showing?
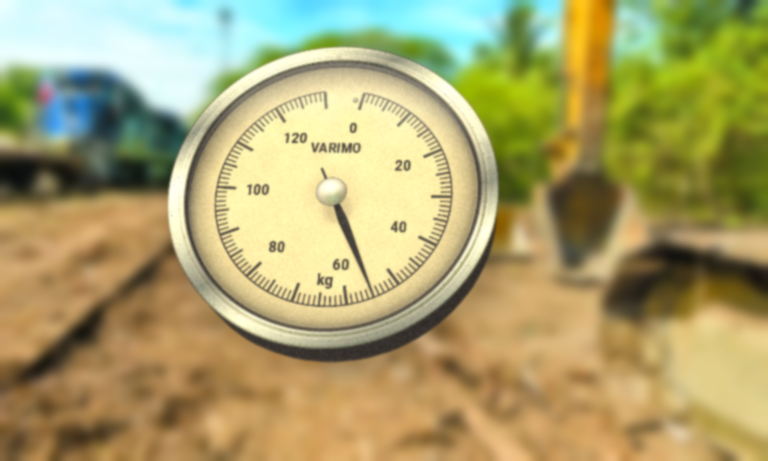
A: 55kg
